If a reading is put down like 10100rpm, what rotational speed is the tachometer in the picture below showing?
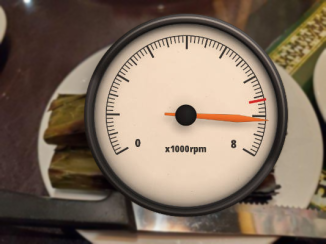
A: 7100rpm
